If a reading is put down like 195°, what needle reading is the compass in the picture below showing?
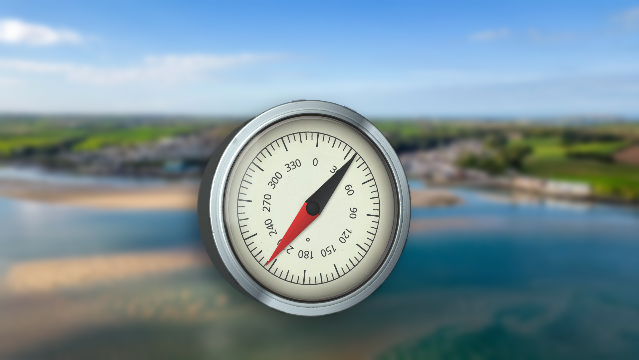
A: 215°
